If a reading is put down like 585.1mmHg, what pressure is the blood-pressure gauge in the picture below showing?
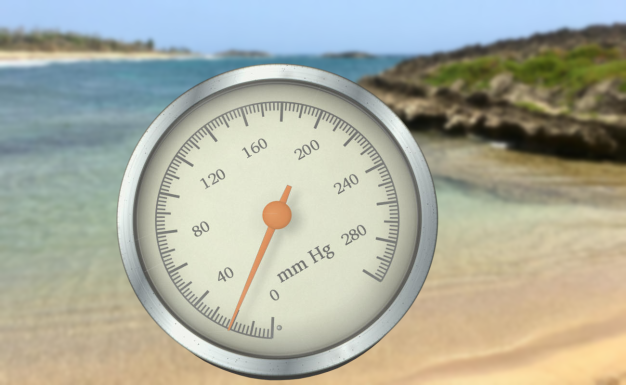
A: 20mmHg
